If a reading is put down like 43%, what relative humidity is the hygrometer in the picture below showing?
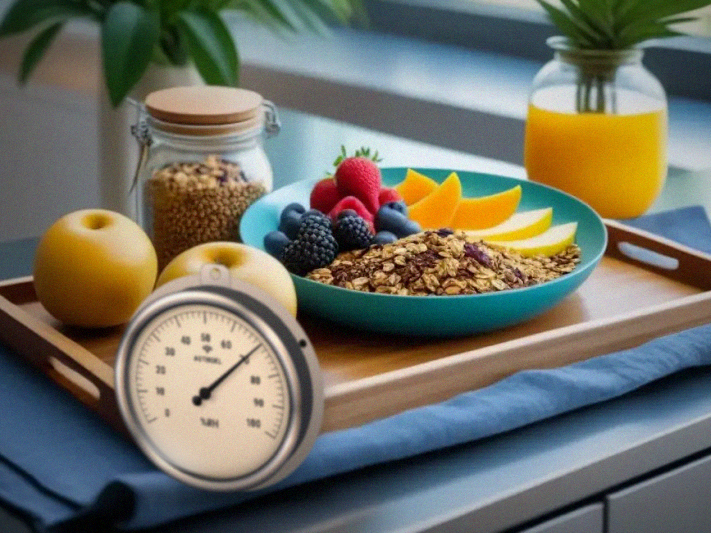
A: 70%
